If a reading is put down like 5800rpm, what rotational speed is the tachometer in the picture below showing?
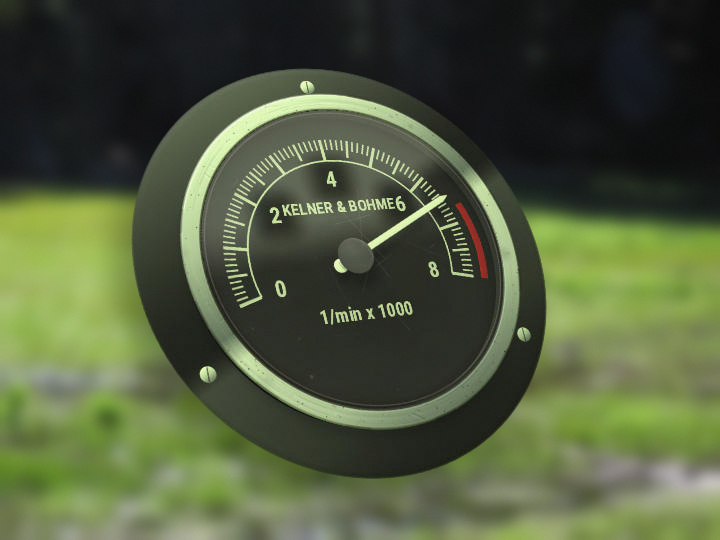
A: 6500rpm
